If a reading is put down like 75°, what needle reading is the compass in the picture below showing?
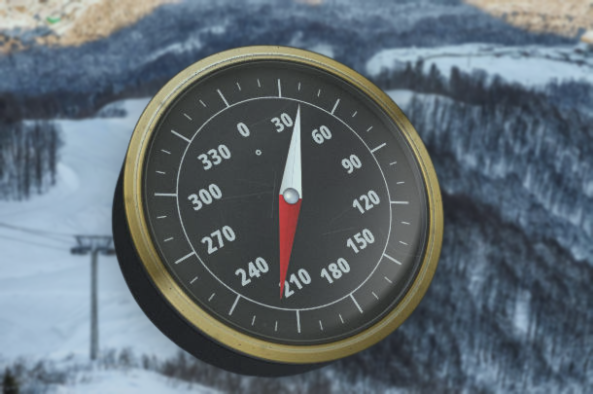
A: 220°
